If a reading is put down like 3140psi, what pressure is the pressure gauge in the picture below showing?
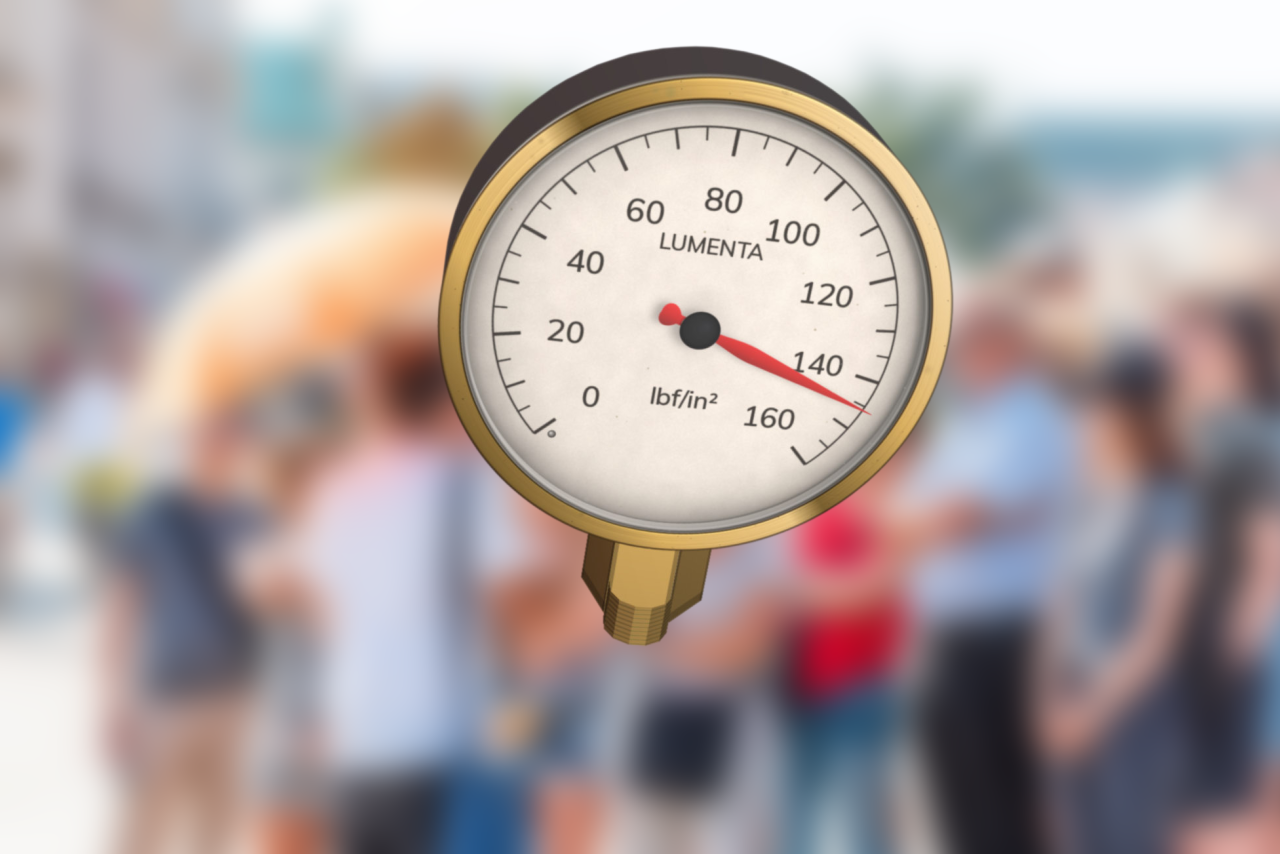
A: 145psi
